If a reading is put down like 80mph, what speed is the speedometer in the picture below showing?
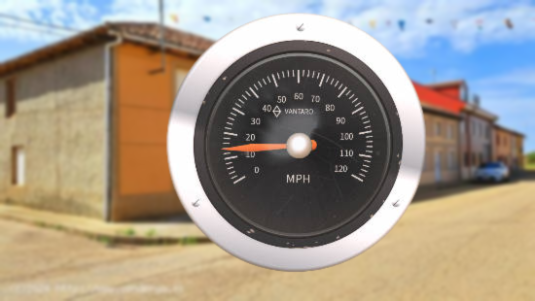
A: 14mph
